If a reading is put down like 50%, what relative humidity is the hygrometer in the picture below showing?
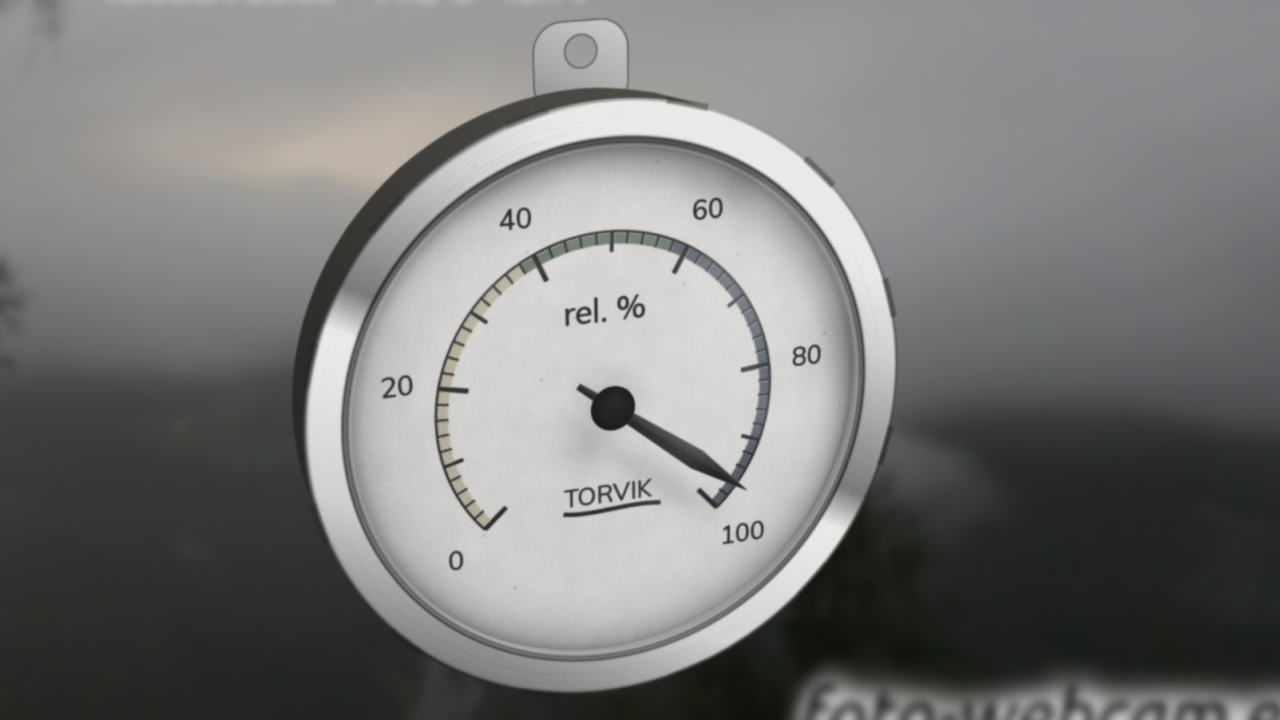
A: 96%
